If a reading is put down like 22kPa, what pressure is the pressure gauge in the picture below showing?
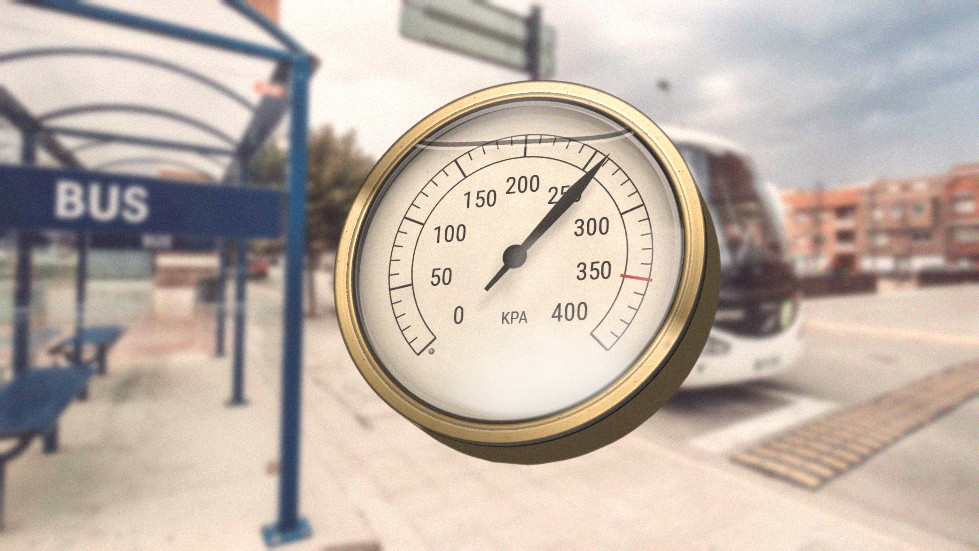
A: 260kPa
